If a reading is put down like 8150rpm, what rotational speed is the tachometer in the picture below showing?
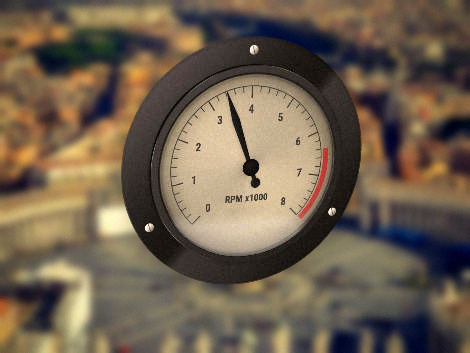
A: 3400rpm
